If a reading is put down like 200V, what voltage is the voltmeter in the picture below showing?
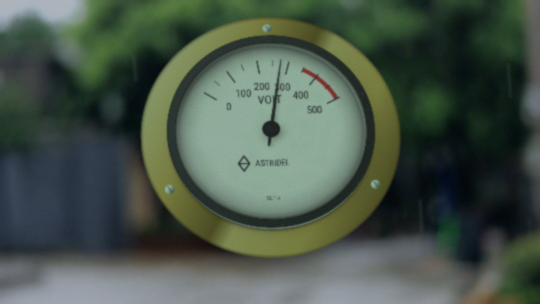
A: 275V
